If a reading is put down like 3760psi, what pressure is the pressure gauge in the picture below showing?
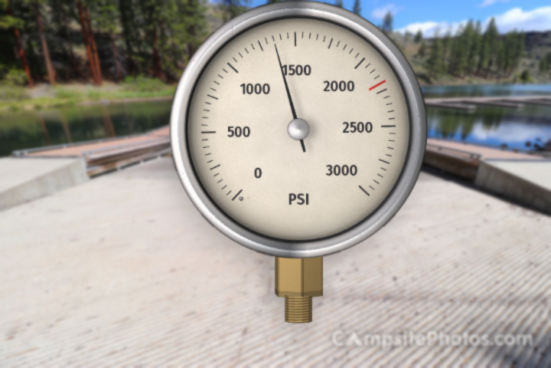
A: 1350psi
